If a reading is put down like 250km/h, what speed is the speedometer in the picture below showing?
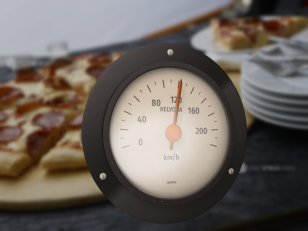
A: 120km/h
